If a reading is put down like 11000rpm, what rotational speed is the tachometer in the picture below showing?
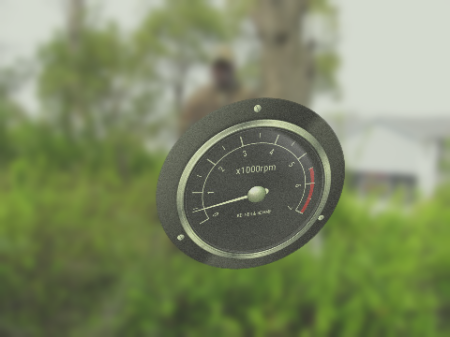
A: 500rpm
